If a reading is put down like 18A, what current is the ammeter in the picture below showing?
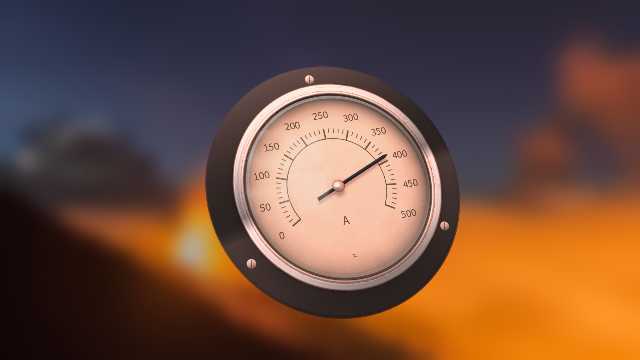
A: 390A
